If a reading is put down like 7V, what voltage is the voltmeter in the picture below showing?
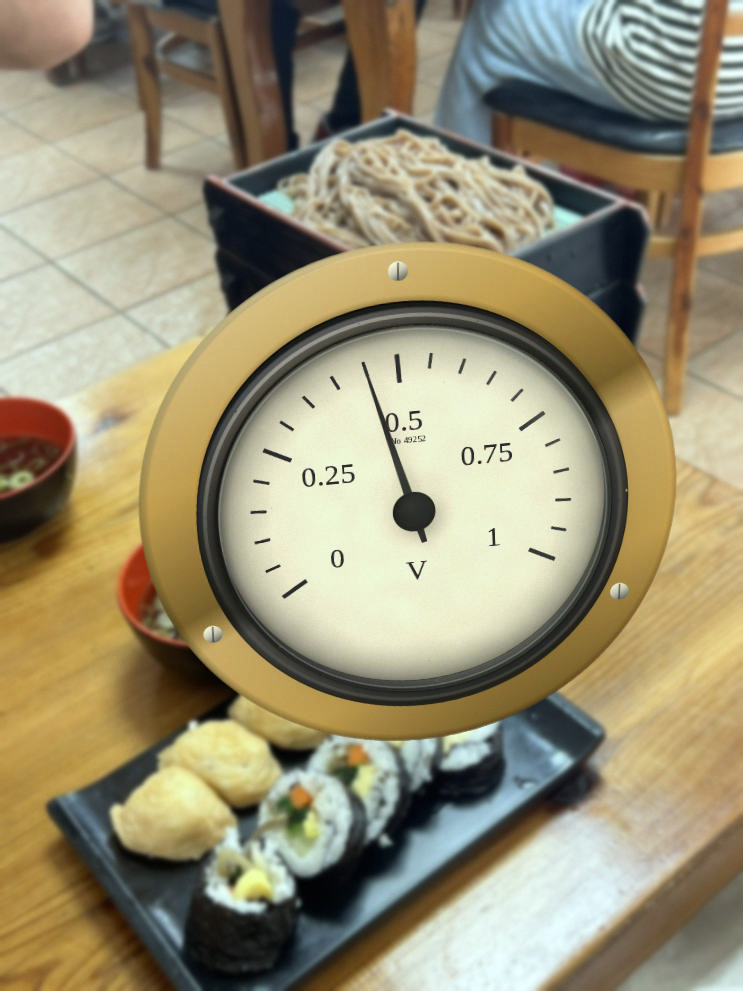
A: 0.45V
